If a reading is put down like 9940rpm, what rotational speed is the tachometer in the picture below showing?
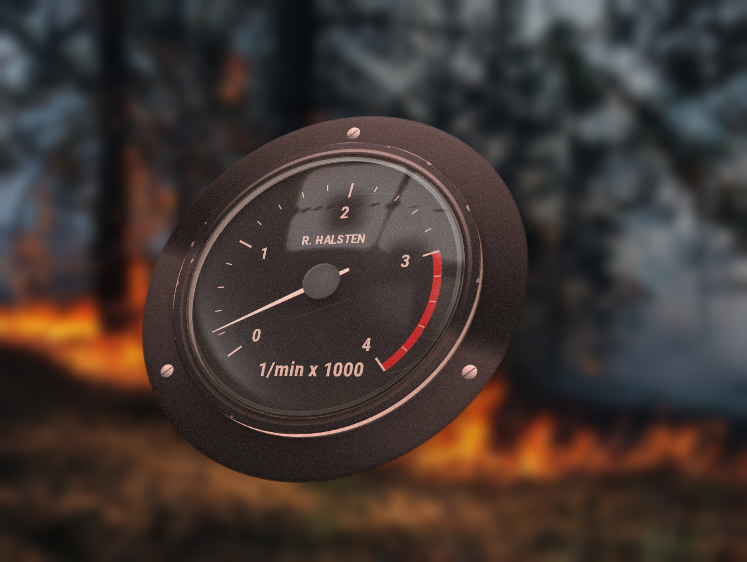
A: 200rpm
